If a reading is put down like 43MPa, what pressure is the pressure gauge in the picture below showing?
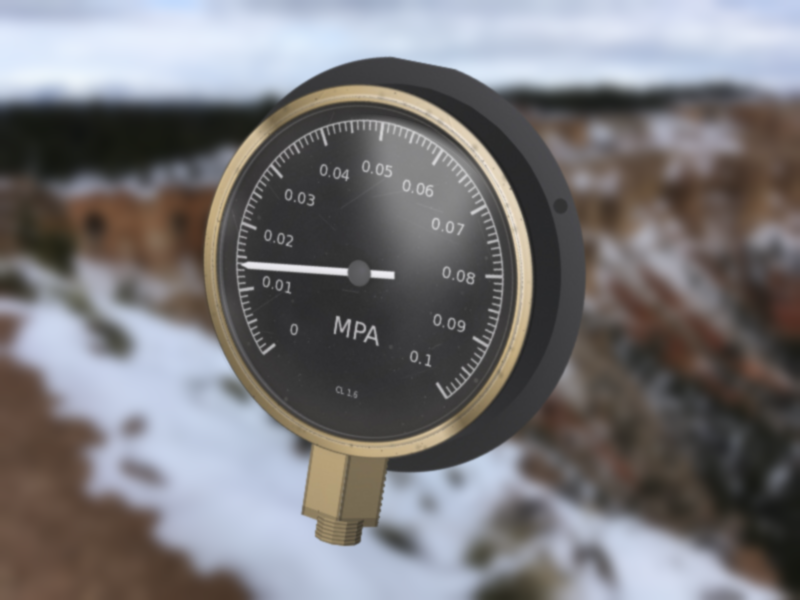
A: 0.014MPa
